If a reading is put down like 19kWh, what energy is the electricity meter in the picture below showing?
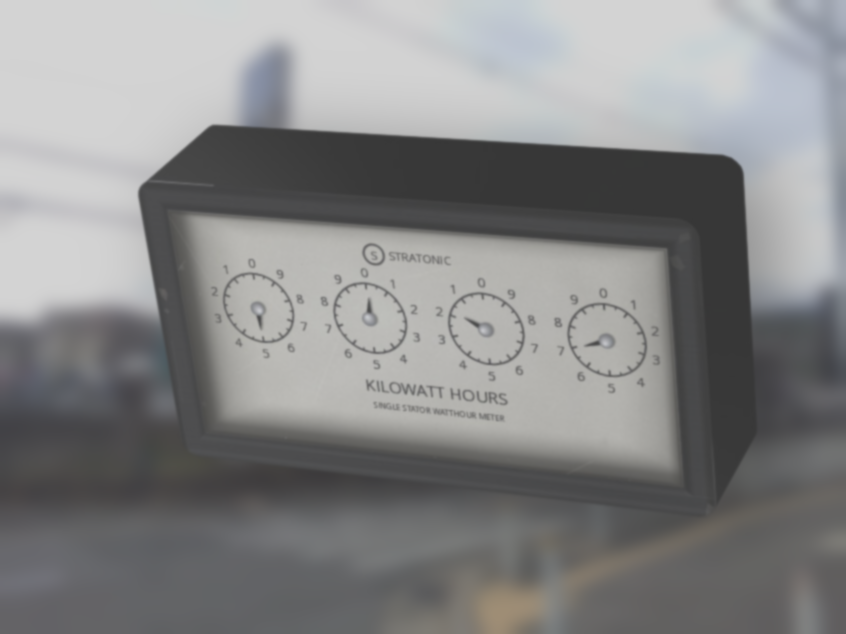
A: 5017kWh
